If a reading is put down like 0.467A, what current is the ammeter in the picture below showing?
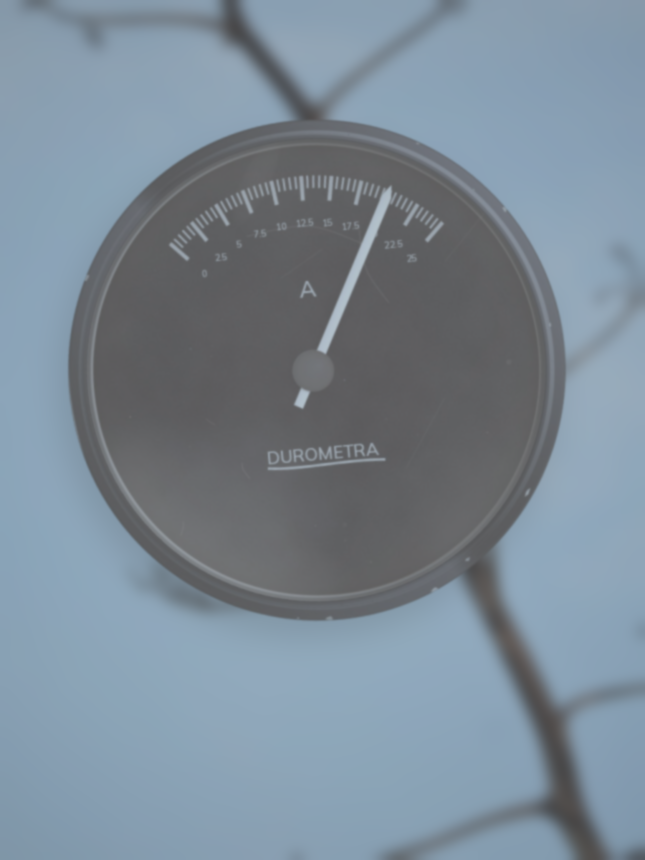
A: 20A
